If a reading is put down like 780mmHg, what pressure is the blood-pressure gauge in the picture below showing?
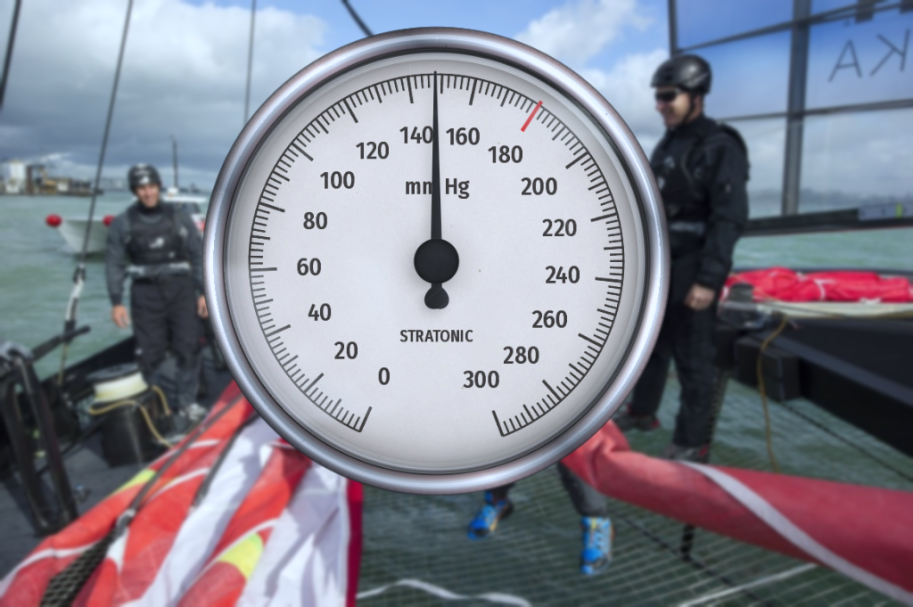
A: 148mmHg
